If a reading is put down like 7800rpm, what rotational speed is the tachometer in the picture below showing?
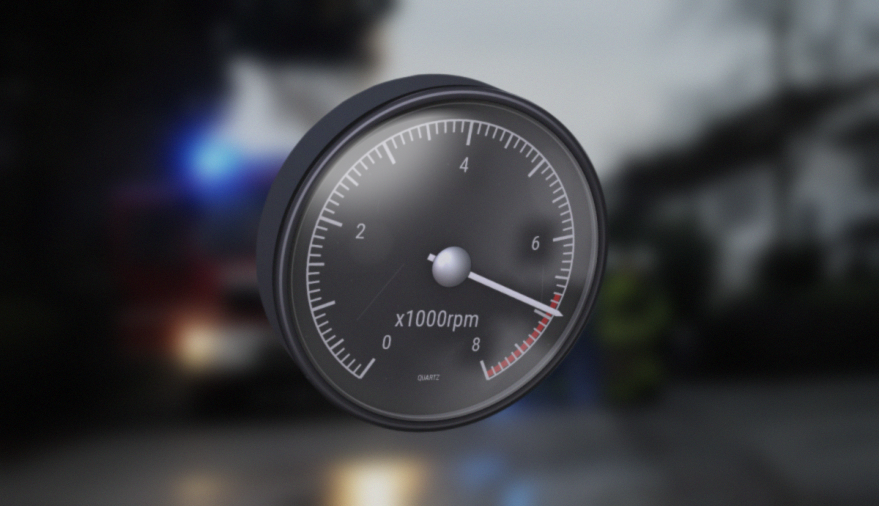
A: 6900rpm
